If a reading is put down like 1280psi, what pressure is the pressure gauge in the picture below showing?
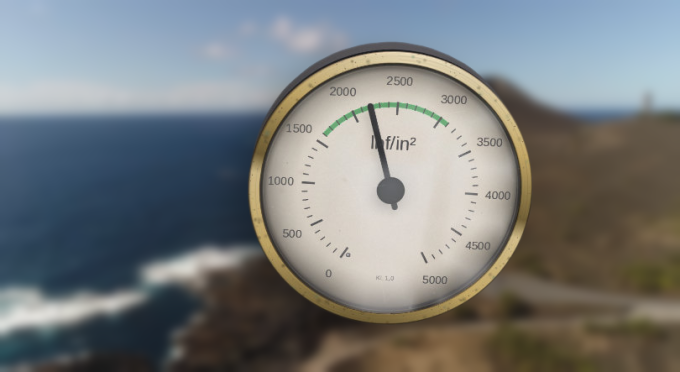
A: 2200psi
